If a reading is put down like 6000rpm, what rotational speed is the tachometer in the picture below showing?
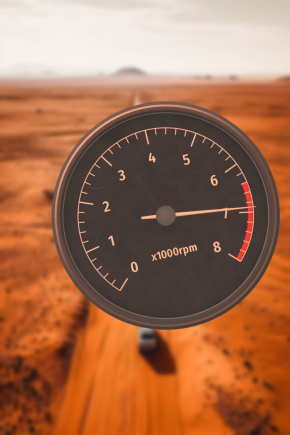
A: 6900rpm
